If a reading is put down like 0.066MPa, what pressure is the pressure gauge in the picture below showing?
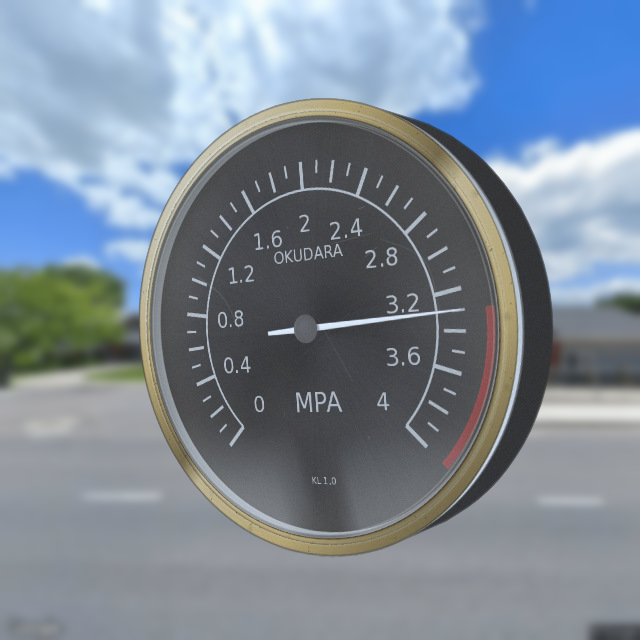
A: 3.3MPa
